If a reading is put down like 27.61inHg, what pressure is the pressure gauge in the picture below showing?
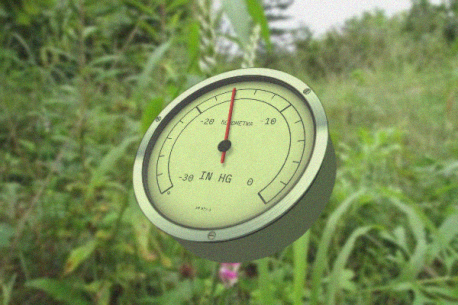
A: -16inHg
